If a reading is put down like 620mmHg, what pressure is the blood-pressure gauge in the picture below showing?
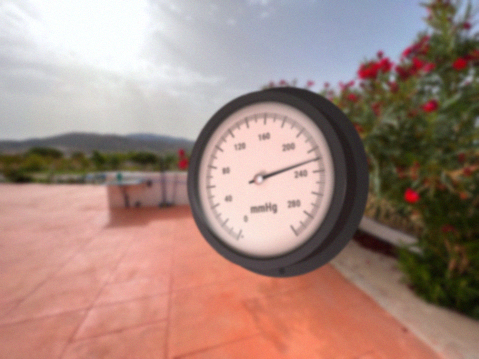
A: 230mmHg
